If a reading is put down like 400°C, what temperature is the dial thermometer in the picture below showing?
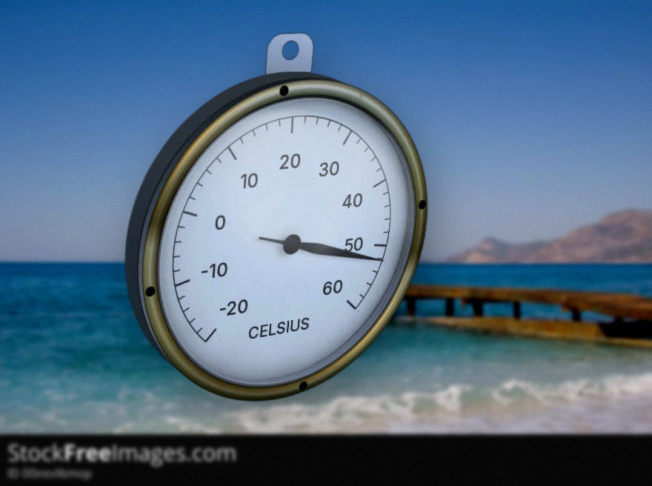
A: 52°C
